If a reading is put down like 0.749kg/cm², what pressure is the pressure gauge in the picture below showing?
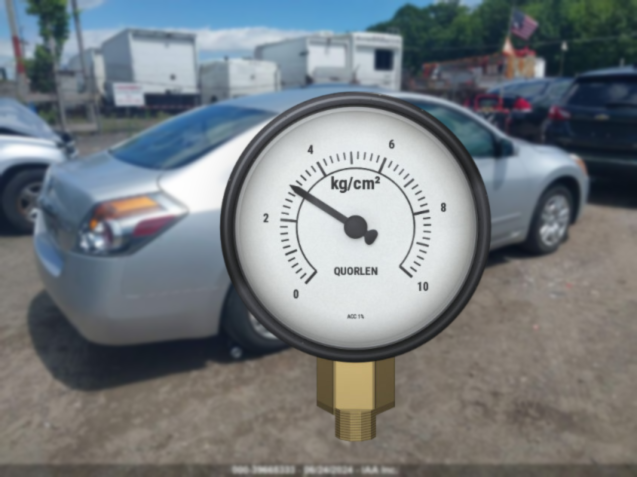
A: 3kg/cm²
